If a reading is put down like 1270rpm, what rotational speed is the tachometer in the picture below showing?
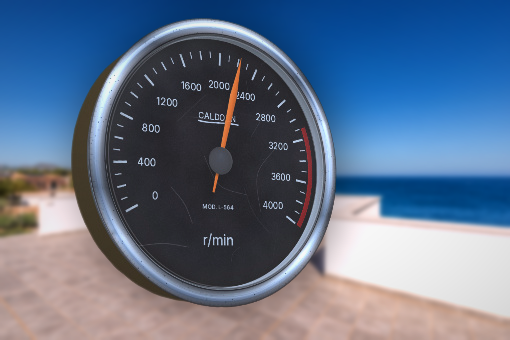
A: 2200rpm
